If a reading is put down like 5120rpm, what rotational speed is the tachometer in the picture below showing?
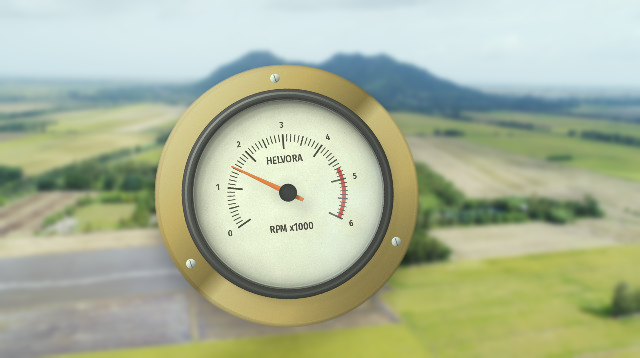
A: 1500rpm
